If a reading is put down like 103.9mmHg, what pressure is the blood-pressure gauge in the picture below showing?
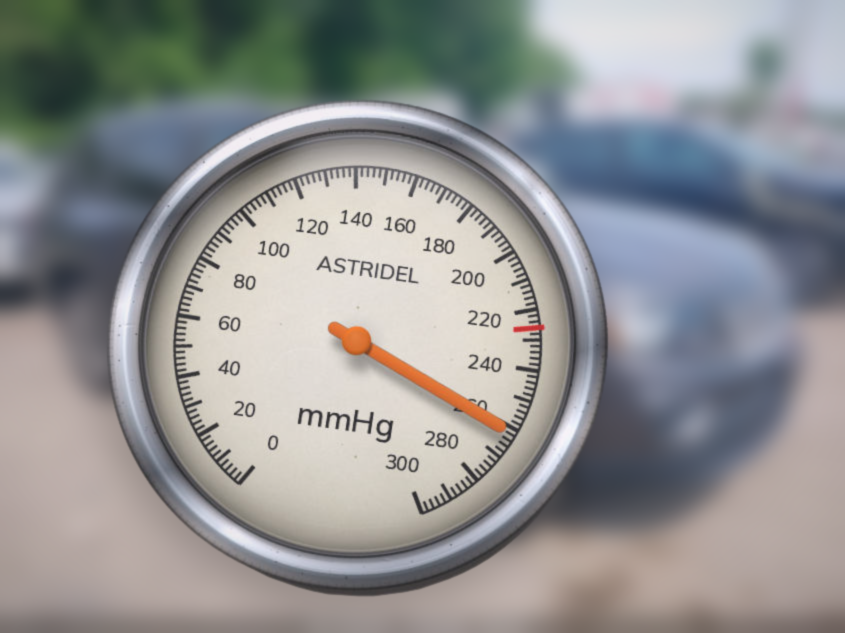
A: 262mmHg
